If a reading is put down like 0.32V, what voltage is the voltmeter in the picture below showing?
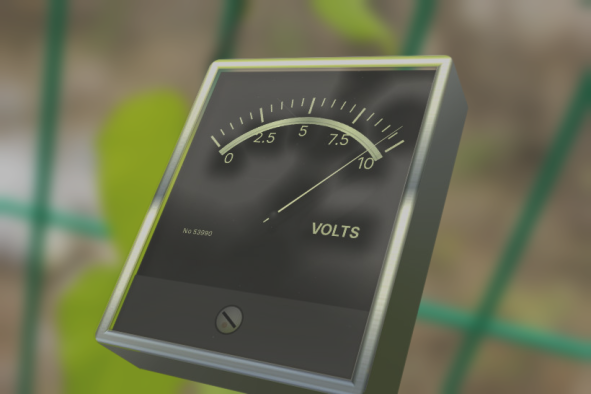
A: 9.5V
